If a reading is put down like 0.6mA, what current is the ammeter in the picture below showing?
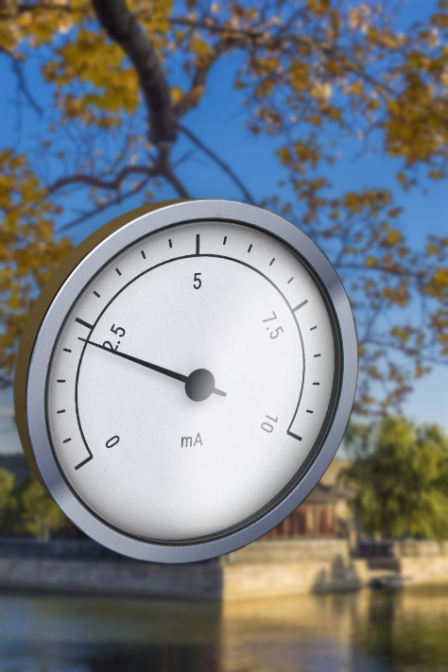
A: 2.25mA
